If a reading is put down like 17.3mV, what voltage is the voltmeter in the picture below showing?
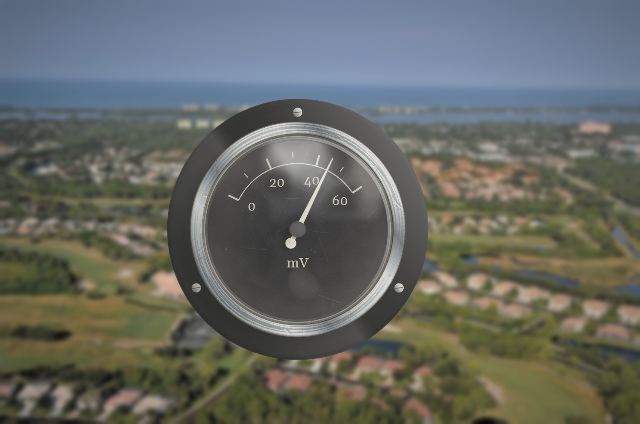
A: 45mV
